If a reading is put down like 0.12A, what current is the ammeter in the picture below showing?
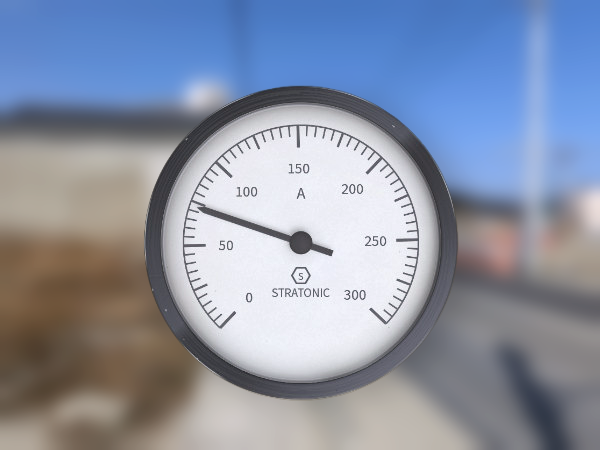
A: 72.5A
